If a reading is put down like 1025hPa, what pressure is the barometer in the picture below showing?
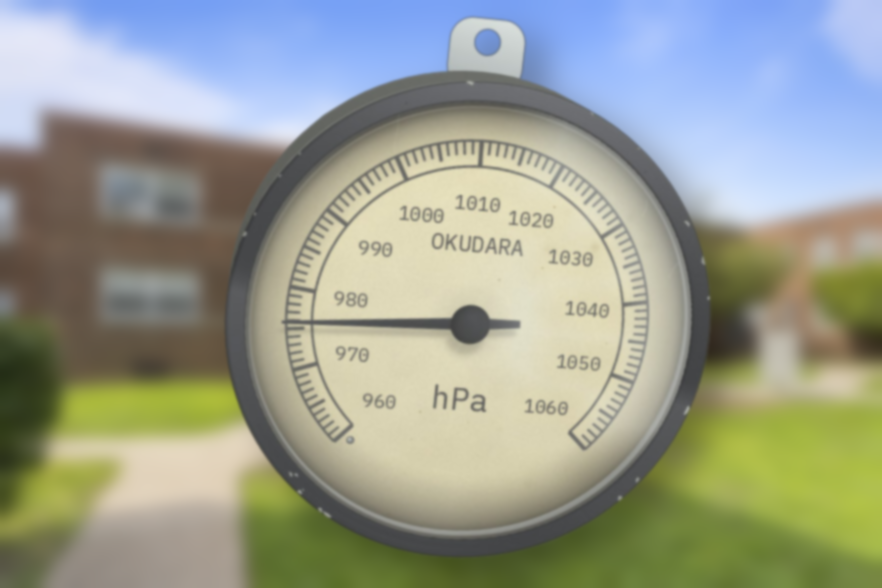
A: 976hPa
